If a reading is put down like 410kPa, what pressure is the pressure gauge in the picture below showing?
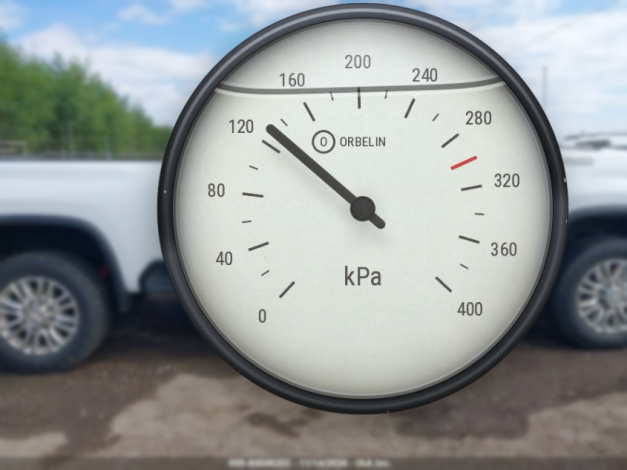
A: 130kPa
